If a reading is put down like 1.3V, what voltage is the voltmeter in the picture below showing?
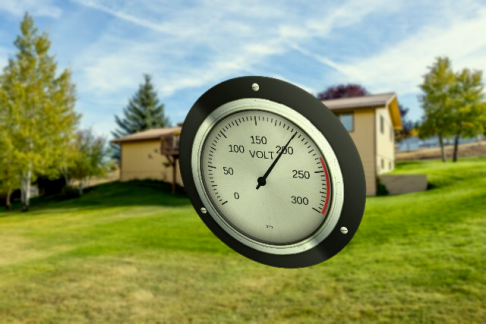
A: 200V
